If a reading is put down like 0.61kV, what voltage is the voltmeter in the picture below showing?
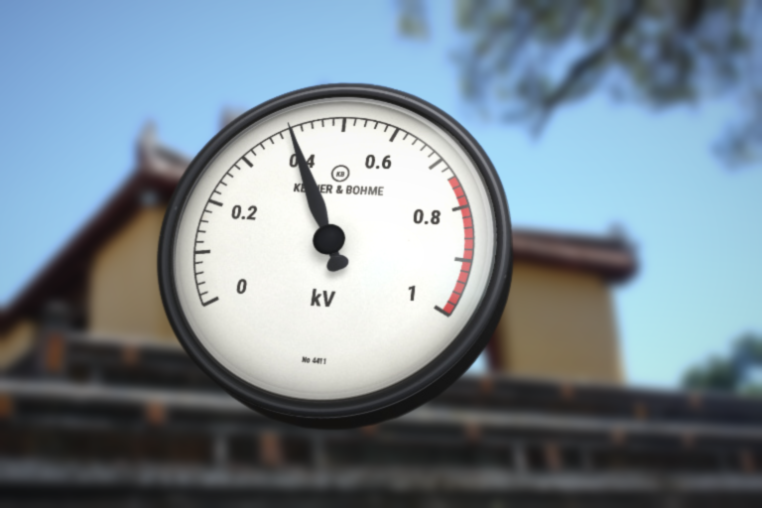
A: 0.4kV
